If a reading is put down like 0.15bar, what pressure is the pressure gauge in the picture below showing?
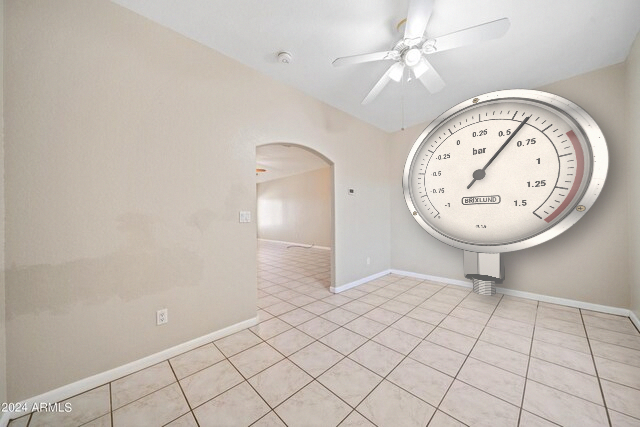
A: 0.6bar
